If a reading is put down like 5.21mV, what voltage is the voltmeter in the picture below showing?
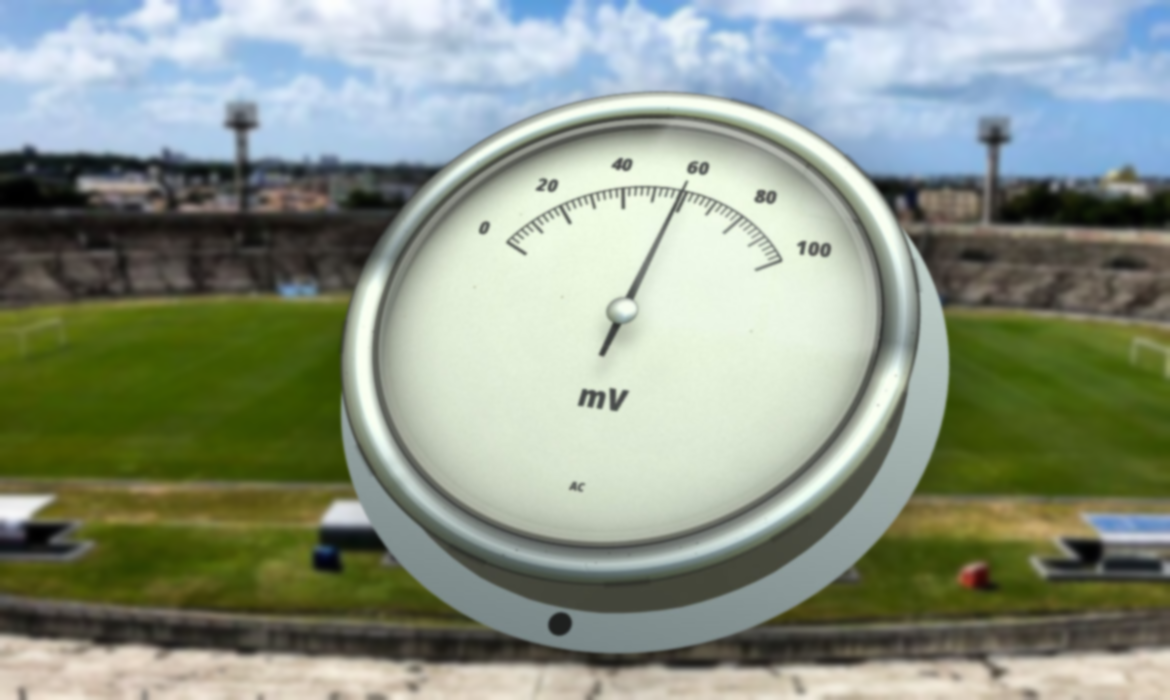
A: 60mV
